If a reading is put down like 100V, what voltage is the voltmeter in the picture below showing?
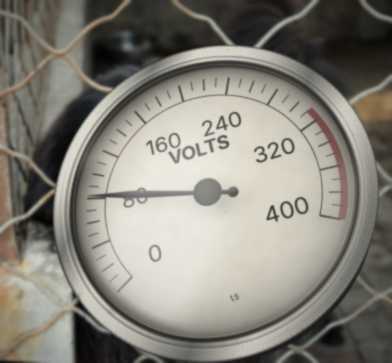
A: 80V
